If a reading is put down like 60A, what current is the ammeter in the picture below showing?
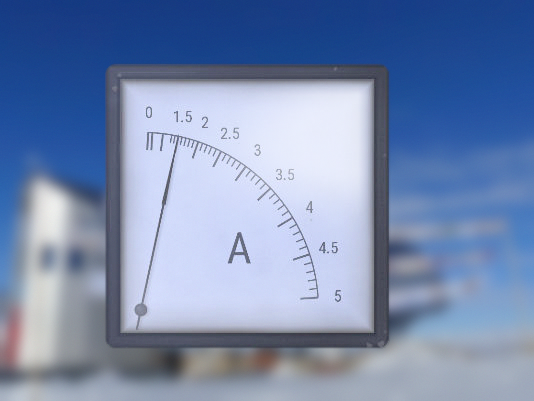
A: 1.5A
